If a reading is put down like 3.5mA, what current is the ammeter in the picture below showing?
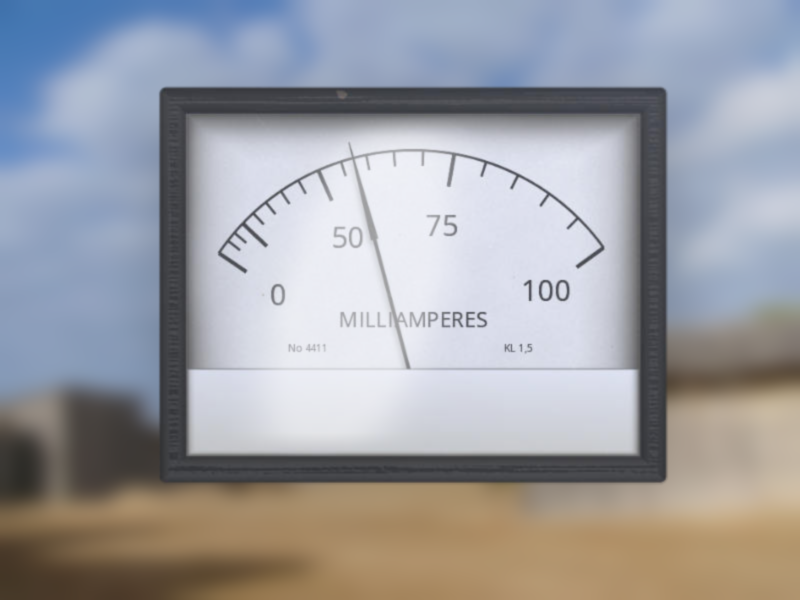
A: 57.5mA
